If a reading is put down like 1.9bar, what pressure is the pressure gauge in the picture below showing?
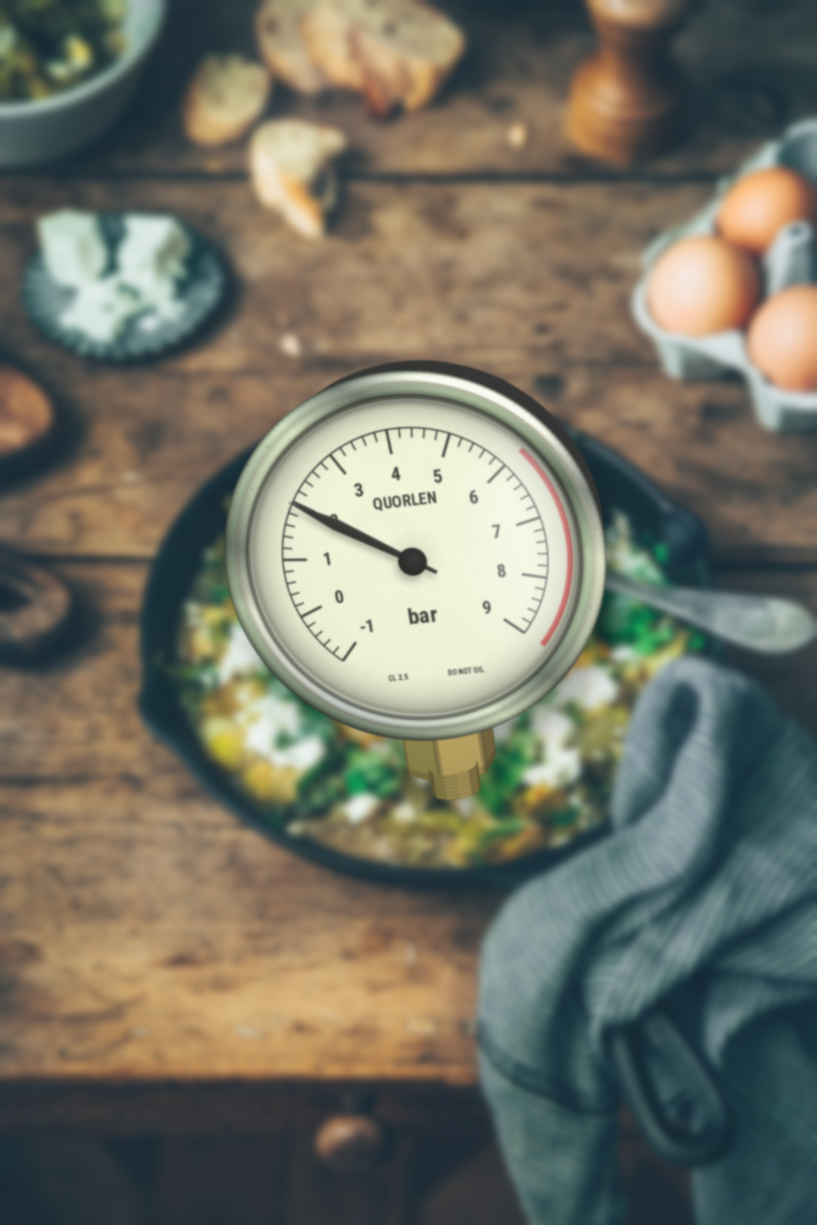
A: 2bar
